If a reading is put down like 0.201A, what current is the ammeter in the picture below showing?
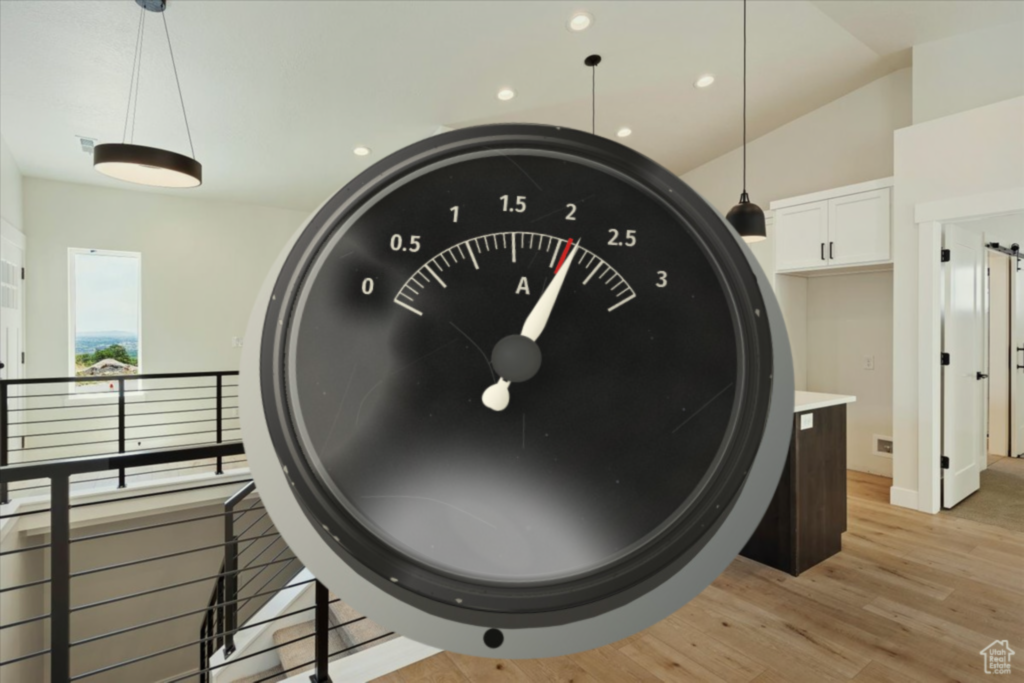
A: 2.2A
